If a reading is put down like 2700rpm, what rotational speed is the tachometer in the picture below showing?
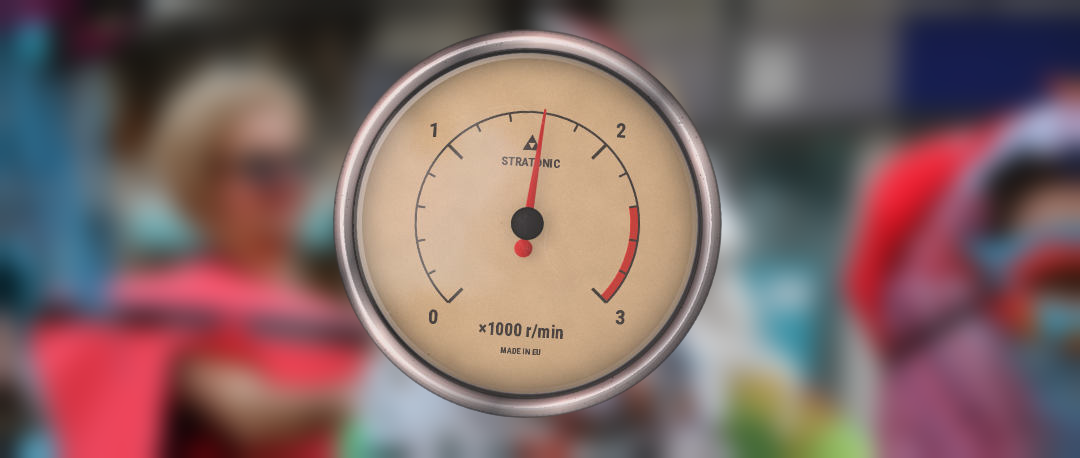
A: 1600rpm
